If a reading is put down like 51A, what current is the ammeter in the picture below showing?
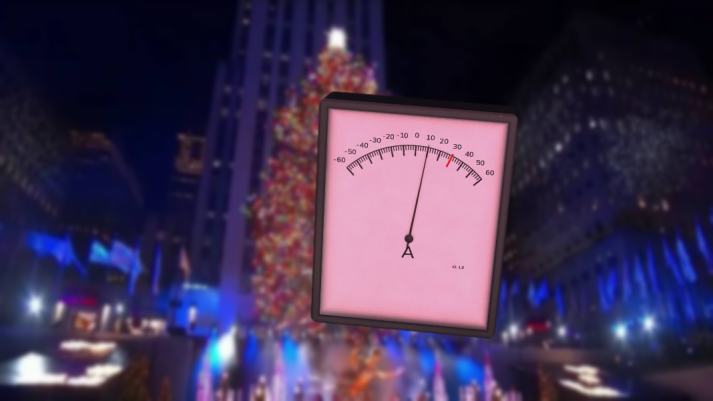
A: 10A
